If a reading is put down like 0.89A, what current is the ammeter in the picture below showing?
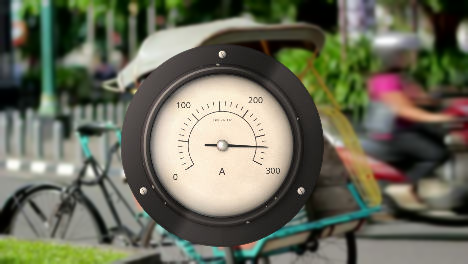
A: 270A
